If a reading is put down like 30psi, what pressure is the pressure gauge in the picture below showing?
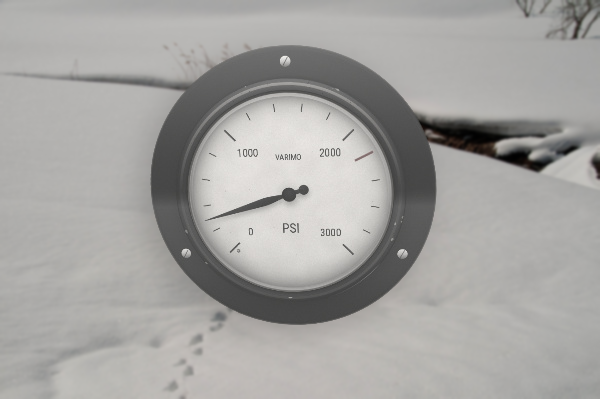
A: 300psi
